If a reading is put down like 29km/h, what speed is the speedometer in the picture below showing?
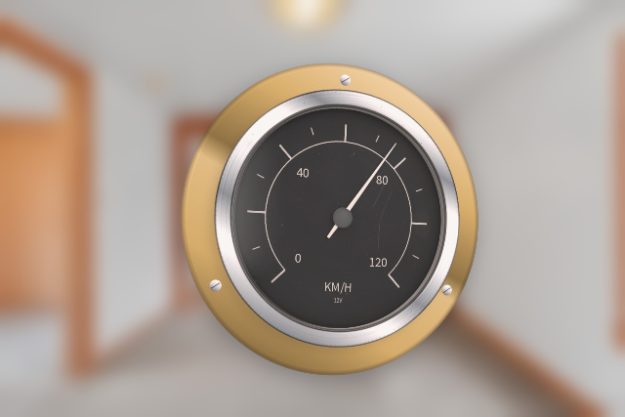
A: 75km/h
